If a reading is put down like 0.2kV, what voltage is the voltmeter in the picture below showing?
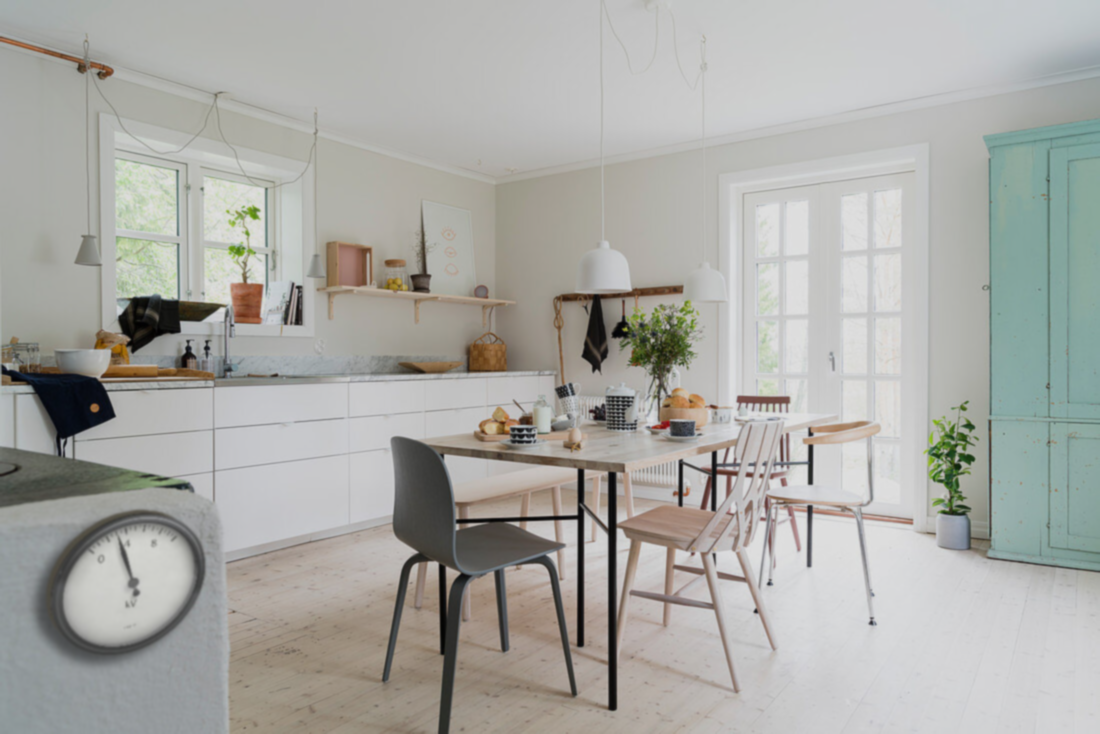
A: 3kV
